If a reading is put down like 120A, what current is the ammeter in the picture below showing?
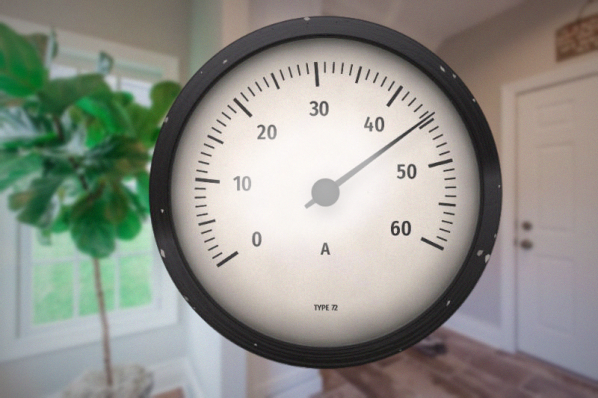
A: 44.5A
